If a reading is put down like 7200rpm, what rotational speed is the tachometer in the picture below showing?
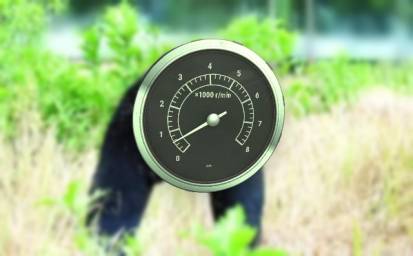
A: 600rpm
